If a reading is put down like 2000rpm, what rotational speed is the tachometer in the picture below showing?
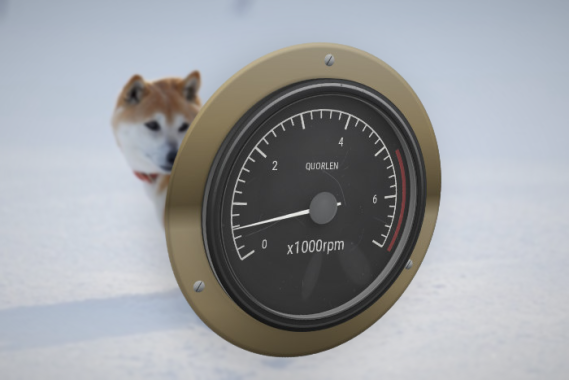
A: 600rpm
